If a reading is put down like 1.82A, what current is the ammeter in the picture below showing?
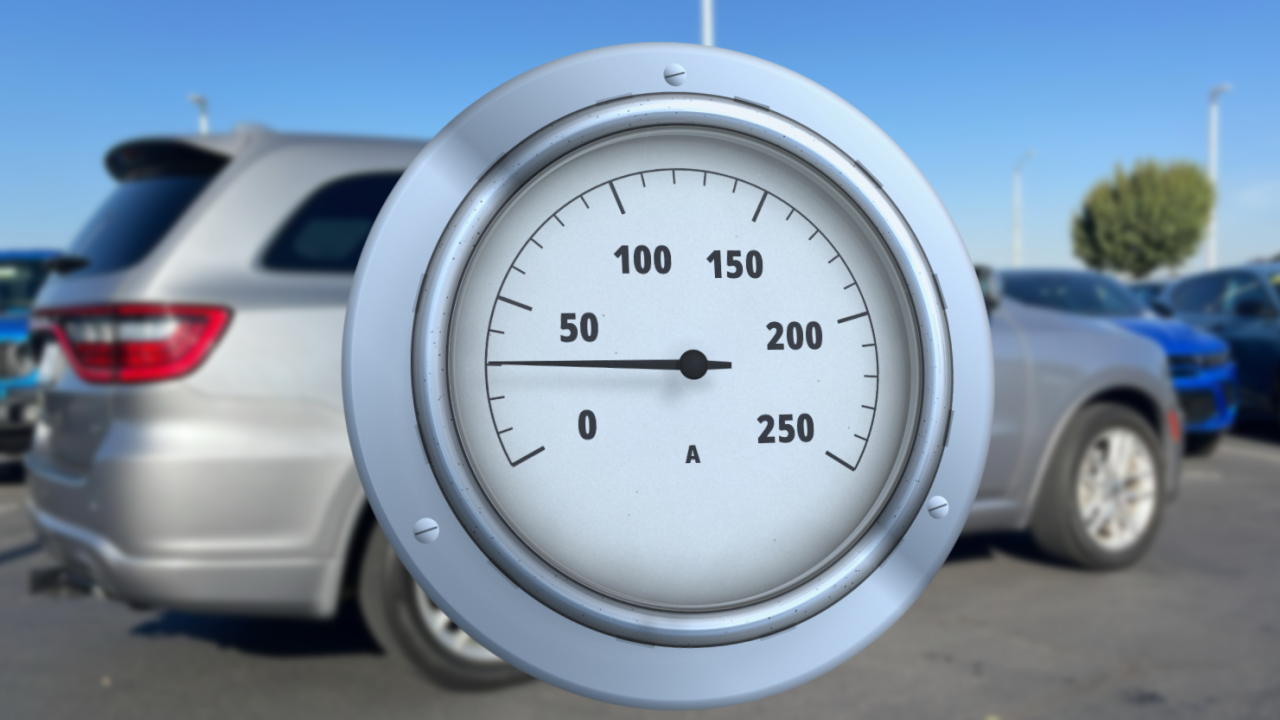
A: 30A
